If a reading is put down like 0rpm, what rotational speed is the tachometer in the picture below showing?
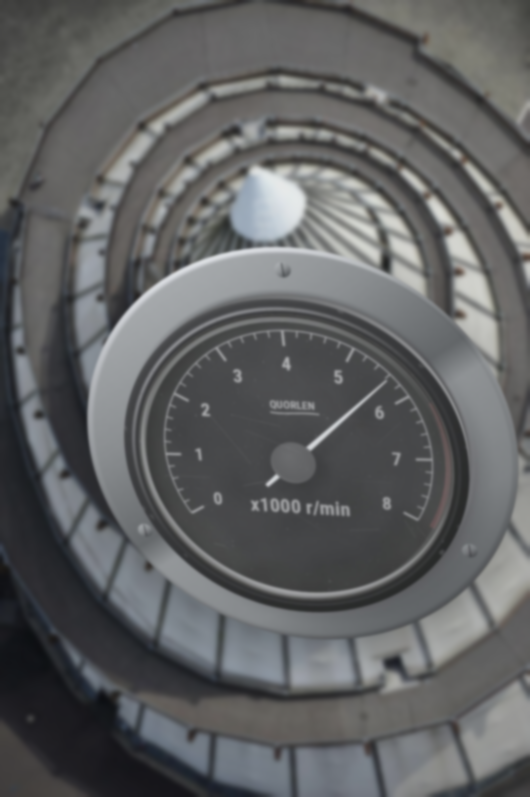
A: 5600rpm
